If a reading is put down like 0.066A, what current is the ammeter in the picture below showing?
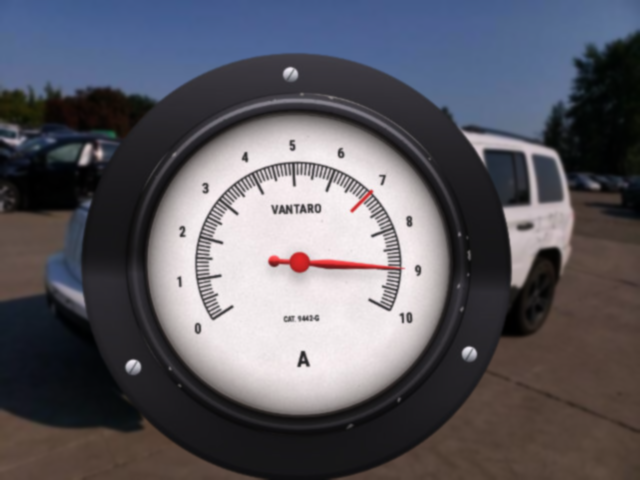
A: 9A
